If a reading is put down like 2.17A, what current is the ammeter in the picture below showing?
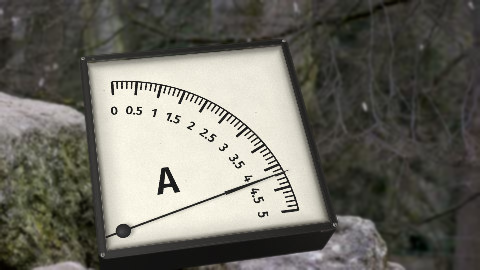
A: 4.2A
